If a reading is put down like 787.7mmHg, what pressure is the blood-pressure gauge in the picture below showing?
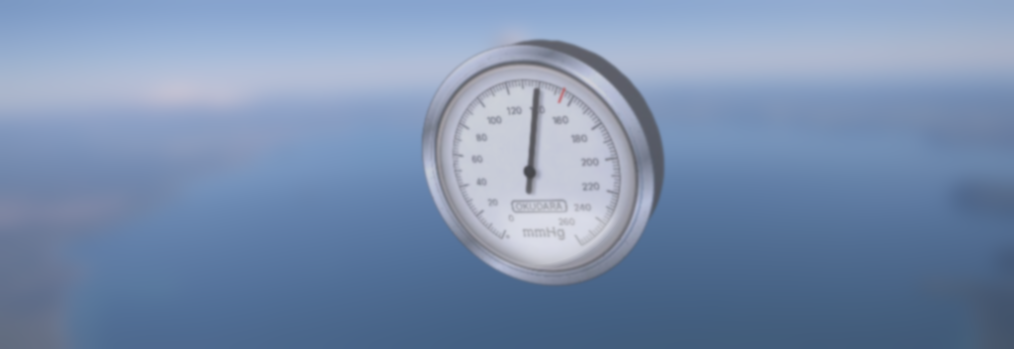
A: 140mmHg
